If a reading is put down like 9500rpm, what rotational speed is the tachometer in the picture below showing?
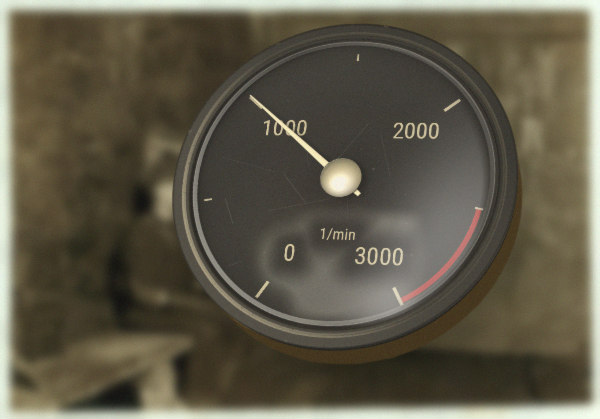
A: 1000rpm
